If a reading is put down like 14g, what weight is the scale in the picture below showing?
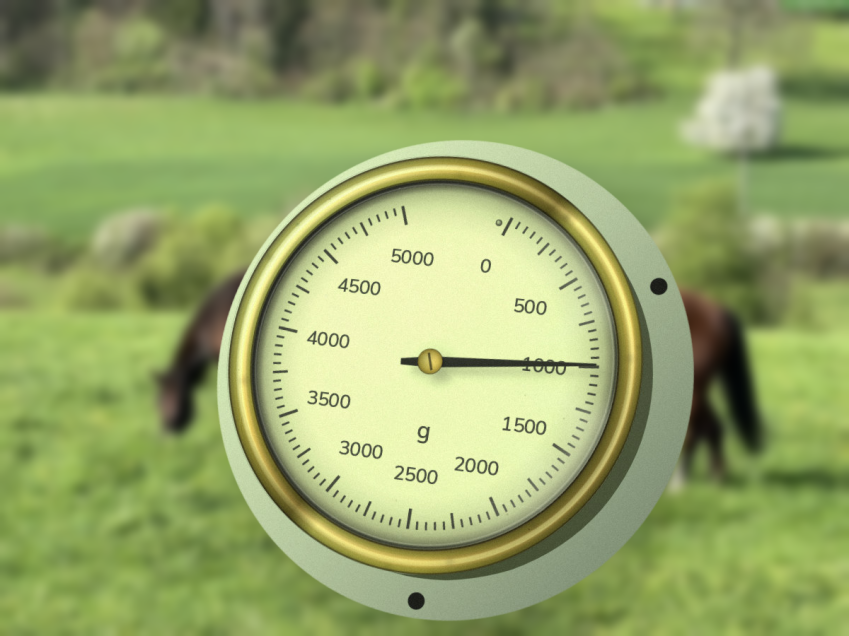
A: 1000g
